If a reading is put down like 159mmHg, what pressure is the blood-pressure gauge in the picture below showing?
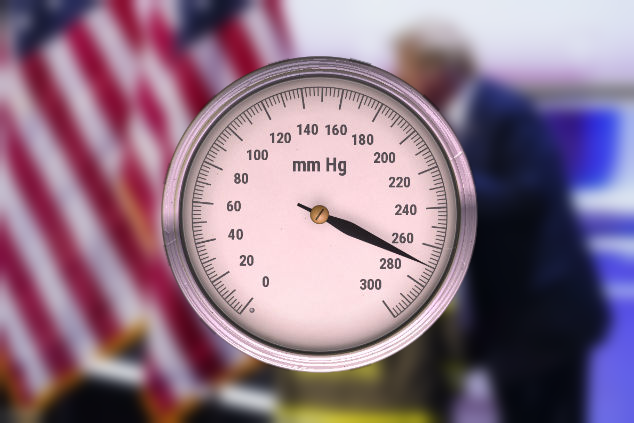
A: 270mmHg
